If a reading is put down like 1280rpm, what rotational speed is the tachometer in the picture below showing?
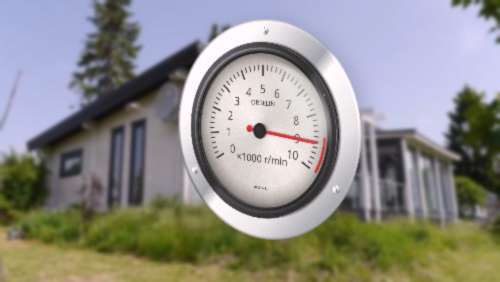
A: 9000rpm
